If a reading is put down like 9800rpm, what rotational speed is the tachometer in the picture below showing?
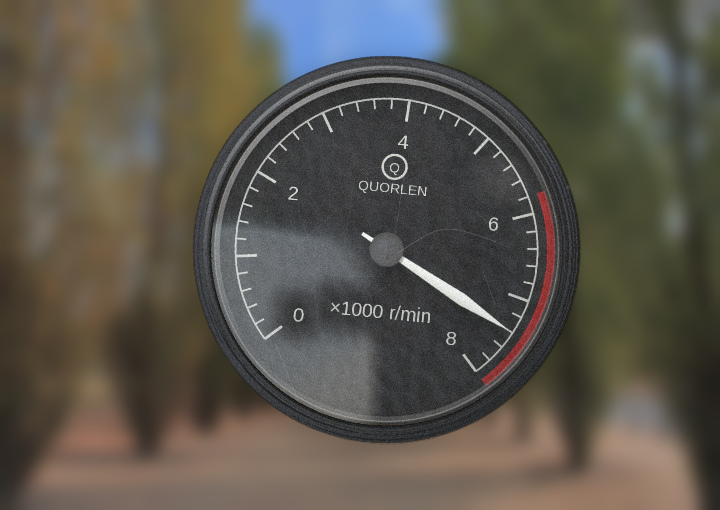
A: 7400rpm
